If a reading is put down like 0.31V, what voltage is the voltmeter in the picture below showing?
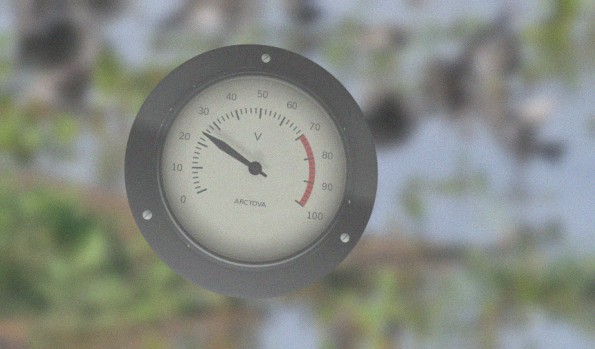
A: 24V
